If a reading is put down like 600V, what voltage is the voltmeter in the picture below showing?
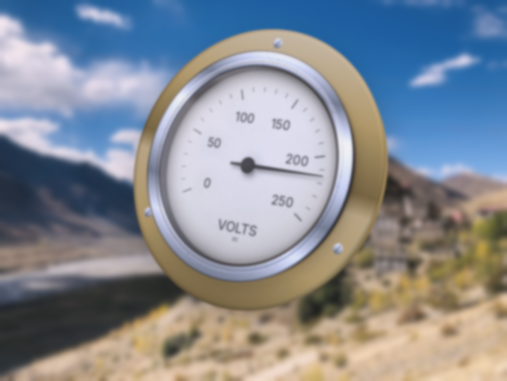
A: 215V
